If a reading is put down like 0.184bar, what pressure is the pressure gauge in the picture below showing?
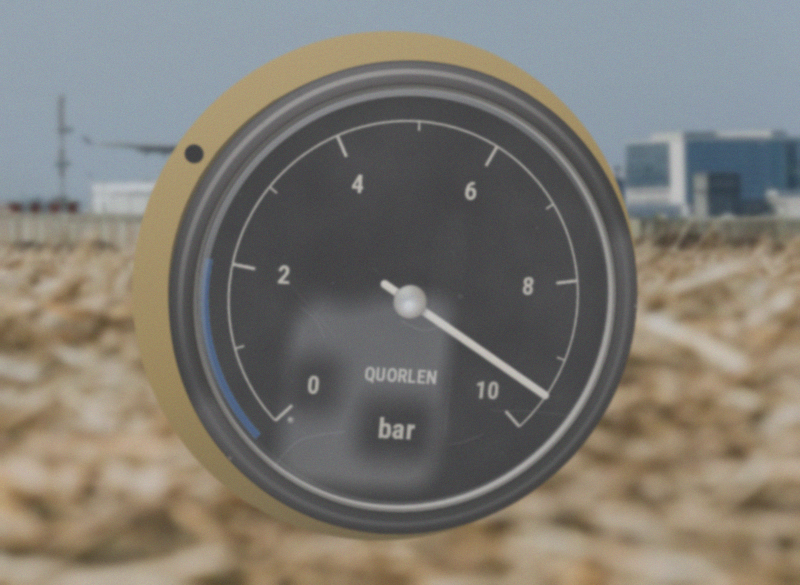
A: 9.5bar
